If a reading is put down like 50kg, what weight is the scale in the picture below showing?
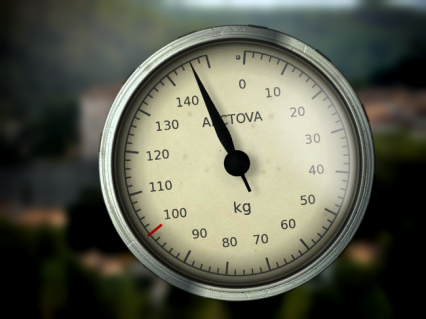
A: 146kg
